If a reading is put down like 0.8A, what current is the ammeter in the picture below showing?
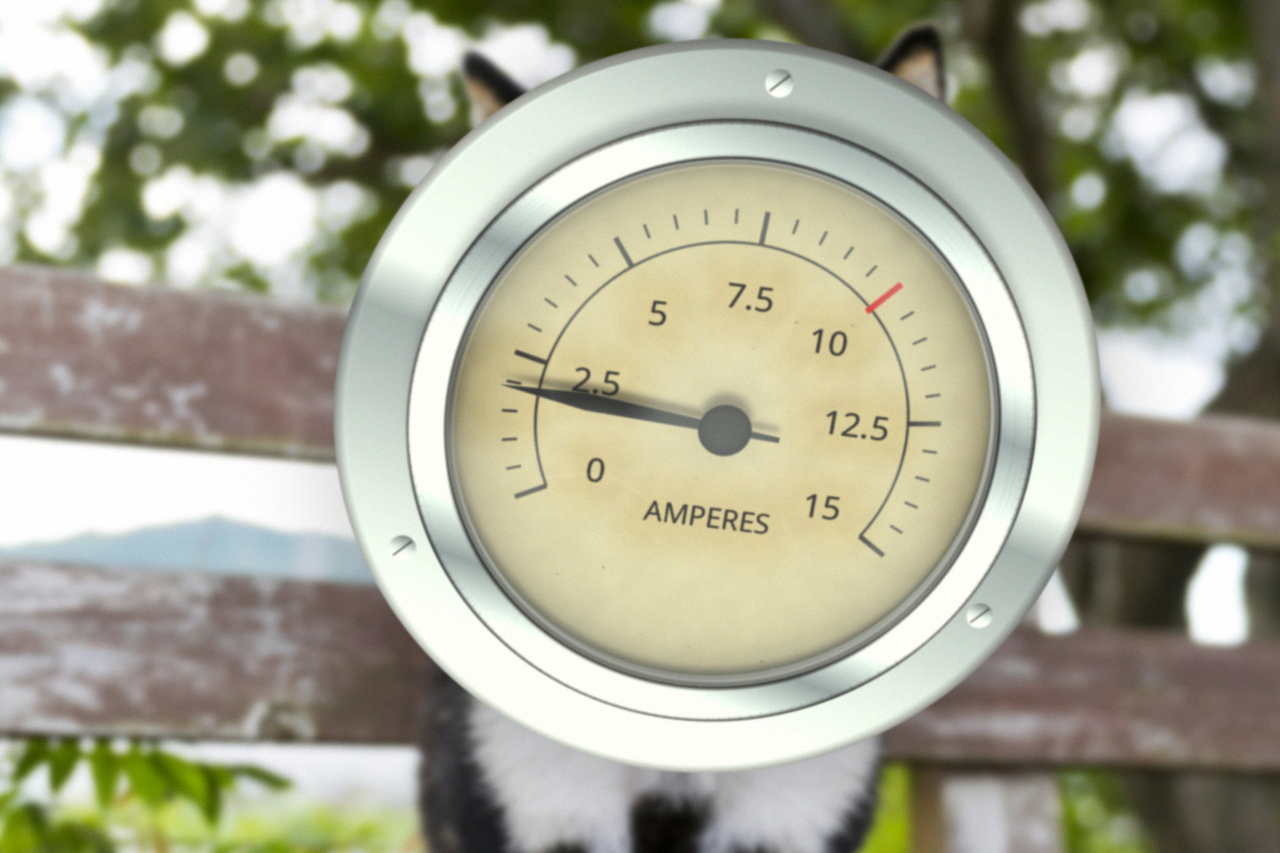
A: 2A
